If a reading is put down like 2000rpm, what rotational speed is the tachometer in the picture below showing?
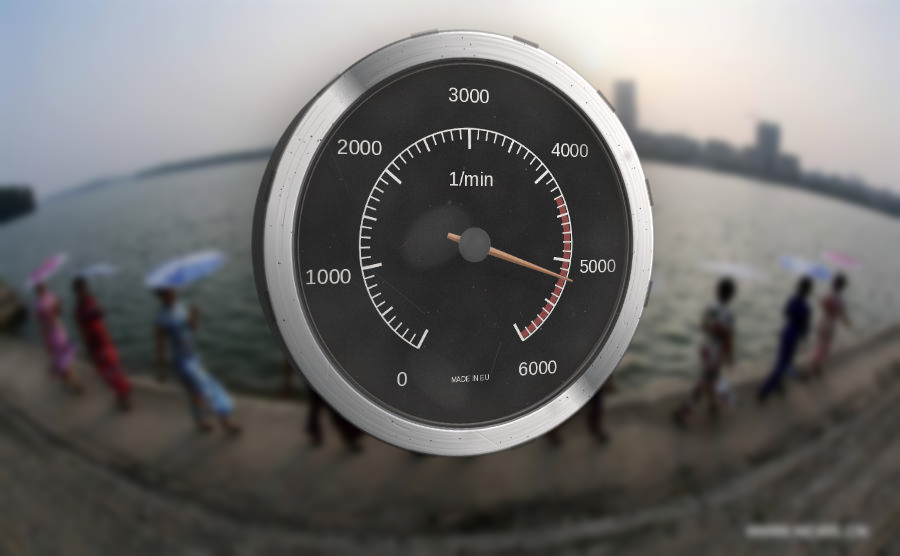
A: 5200rpm
